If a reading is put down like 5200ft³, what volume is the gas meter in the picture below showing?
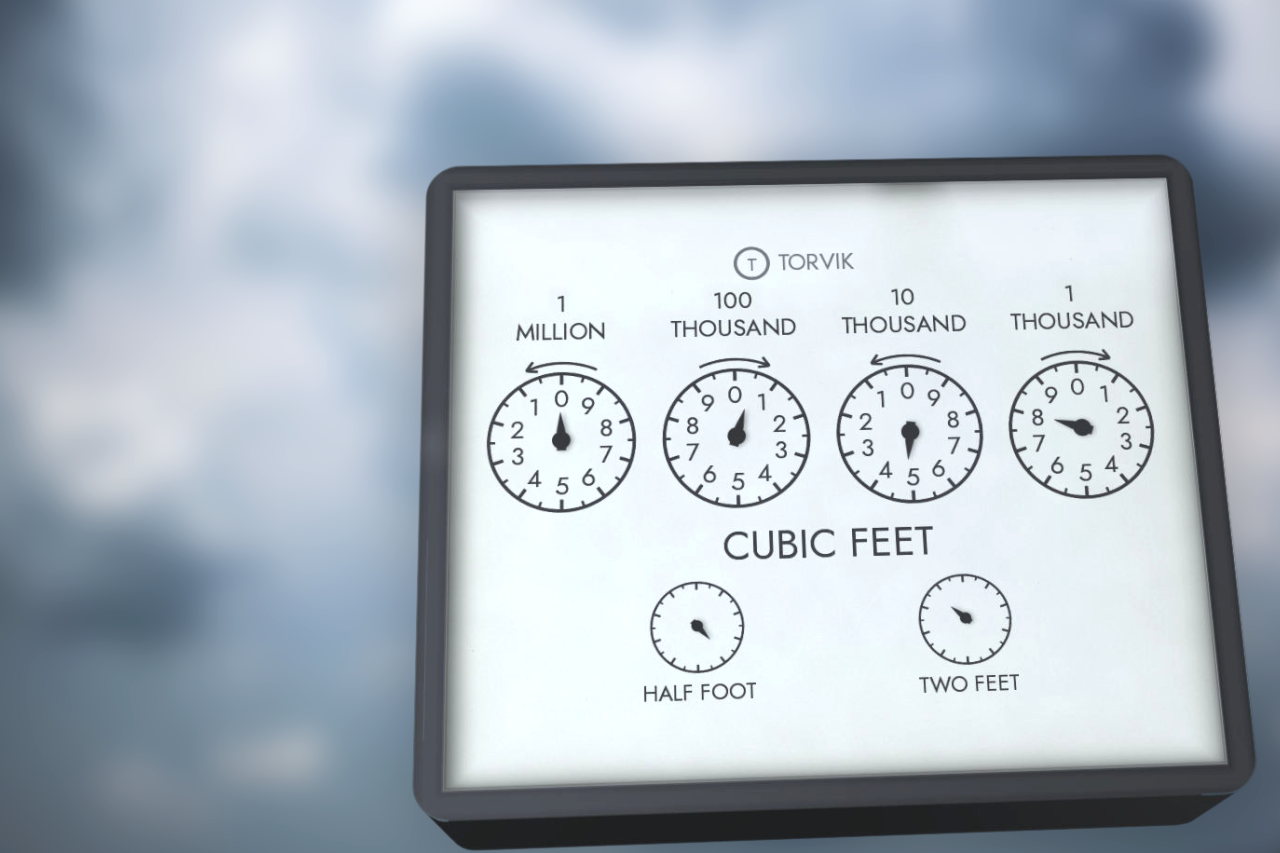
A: 4800ft³
